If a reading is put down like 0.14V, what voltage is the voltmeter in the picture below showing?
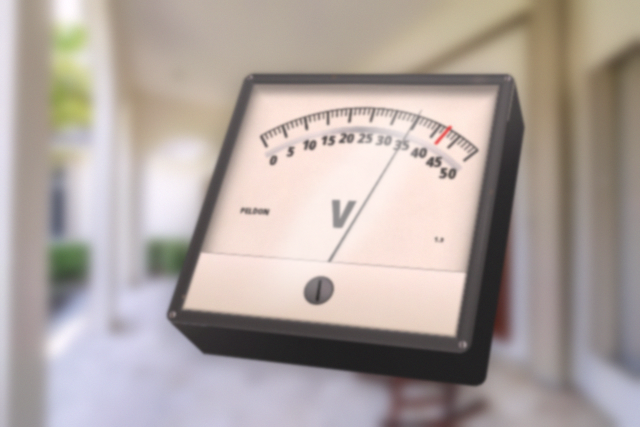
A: 35V
